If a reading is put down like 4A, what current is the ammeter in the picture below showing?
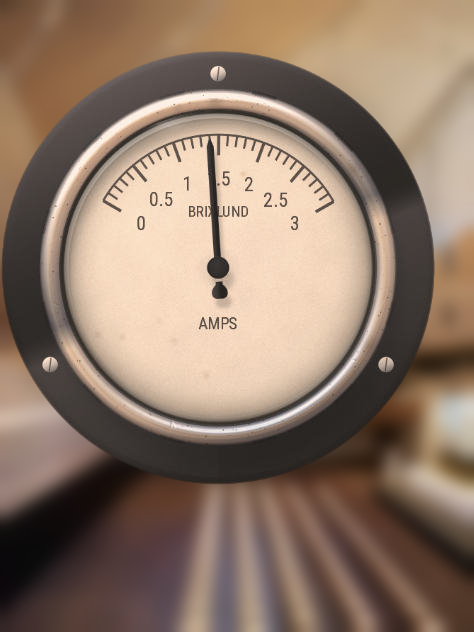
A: 1.4A
